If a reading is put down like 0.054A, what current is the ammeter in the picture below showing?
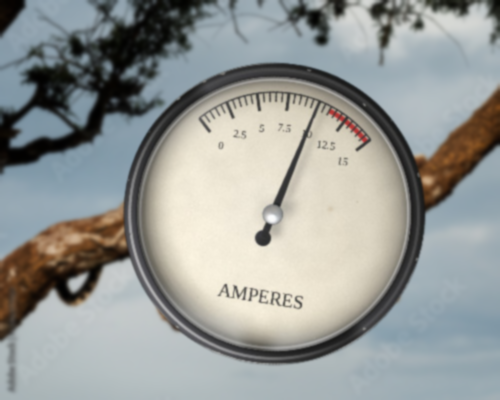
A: 10A
